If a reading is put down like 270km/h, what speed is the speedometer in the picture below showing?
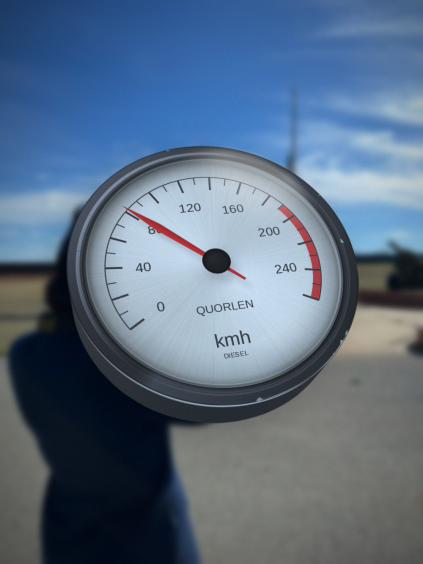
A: 80km/h
